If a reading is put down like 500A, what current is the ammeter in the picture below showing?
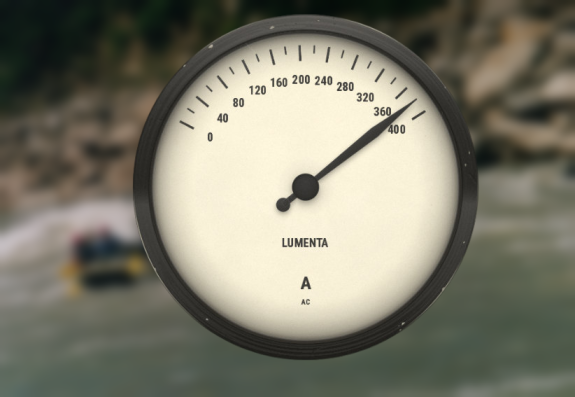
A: 380A
